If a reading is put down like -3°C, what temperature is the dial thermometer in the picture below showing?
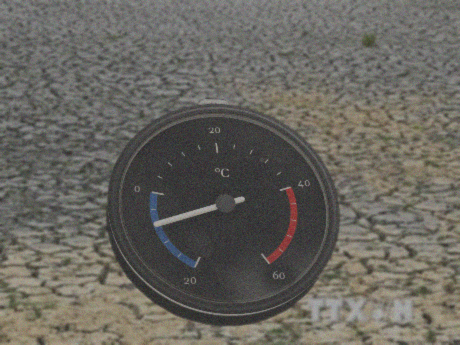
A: -8°C
